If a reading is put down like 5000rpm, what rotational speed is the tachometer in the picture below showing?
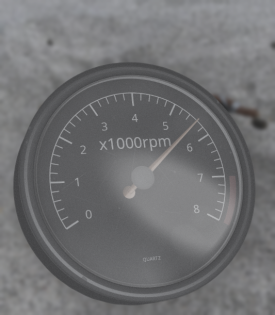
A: 5600rpm
